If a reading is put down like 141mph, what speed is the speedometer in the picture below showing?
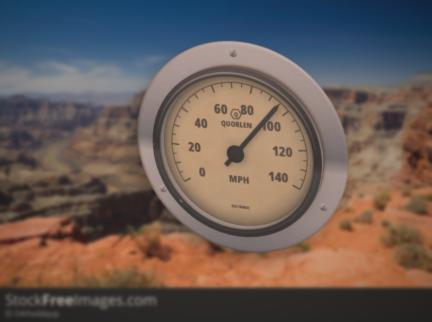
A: 95mph
